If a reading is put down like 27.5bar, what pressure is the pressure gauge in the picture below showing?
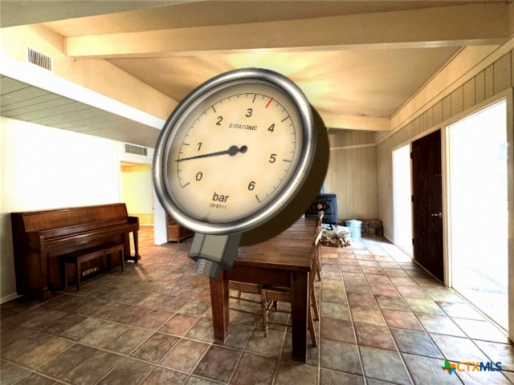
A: 0.6bar
